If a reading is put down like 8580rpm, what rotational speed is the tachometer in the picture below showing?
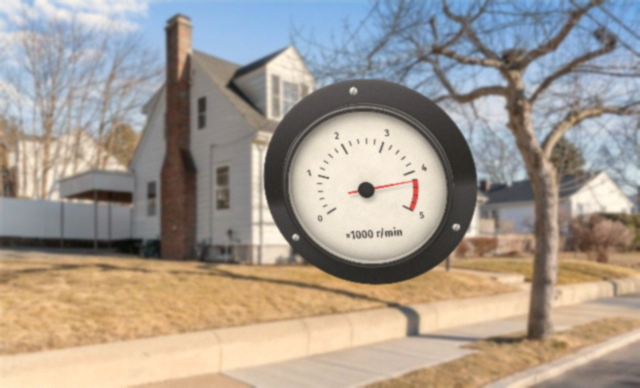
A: 4200rpm
